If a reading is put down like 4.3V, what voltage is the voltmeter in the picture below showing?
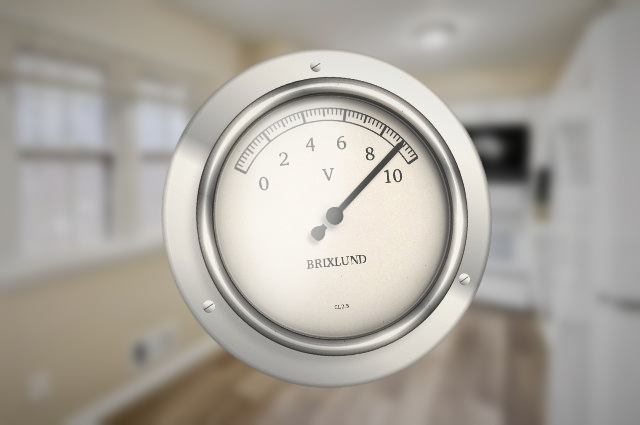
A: 9V
